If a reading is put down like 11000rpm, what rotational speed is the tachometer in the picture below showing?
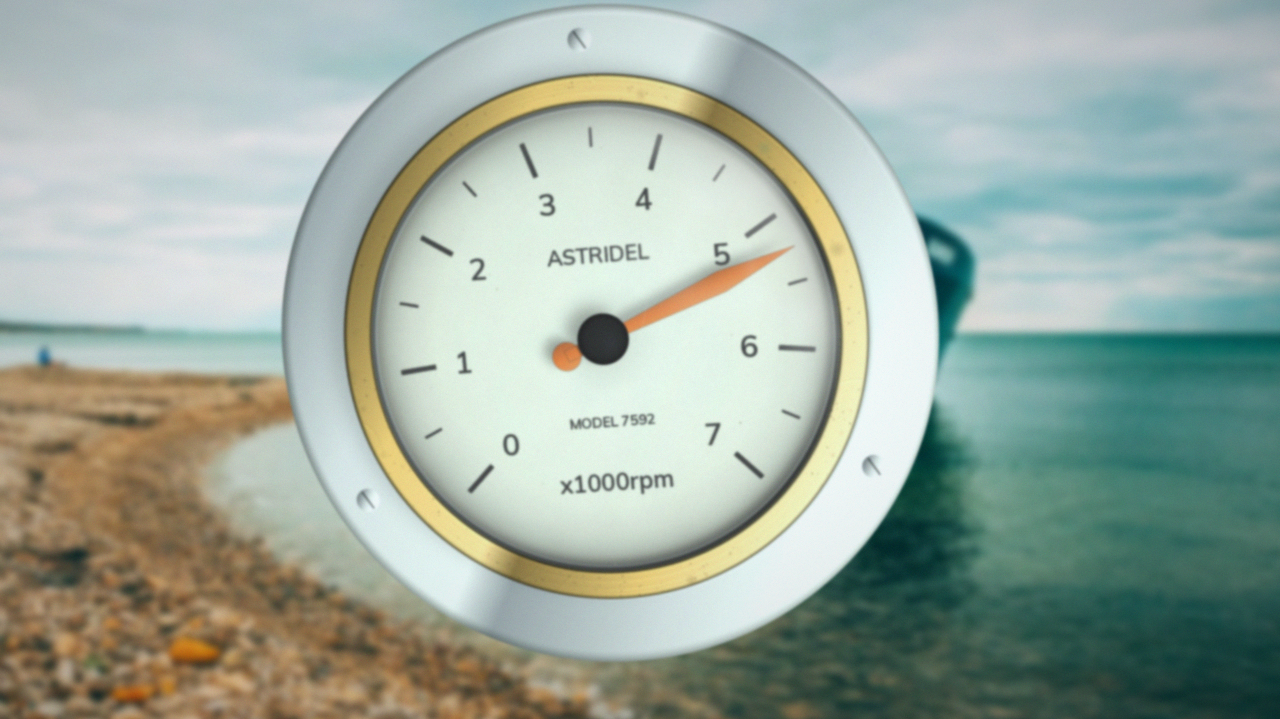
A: 5250rpm
